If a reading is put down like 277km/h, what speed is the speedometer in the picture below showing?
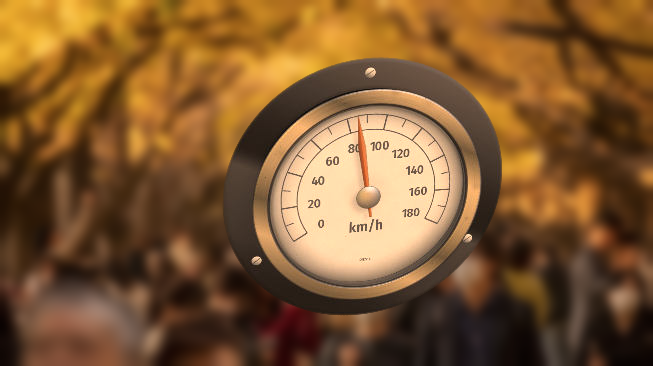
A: 85km/h
